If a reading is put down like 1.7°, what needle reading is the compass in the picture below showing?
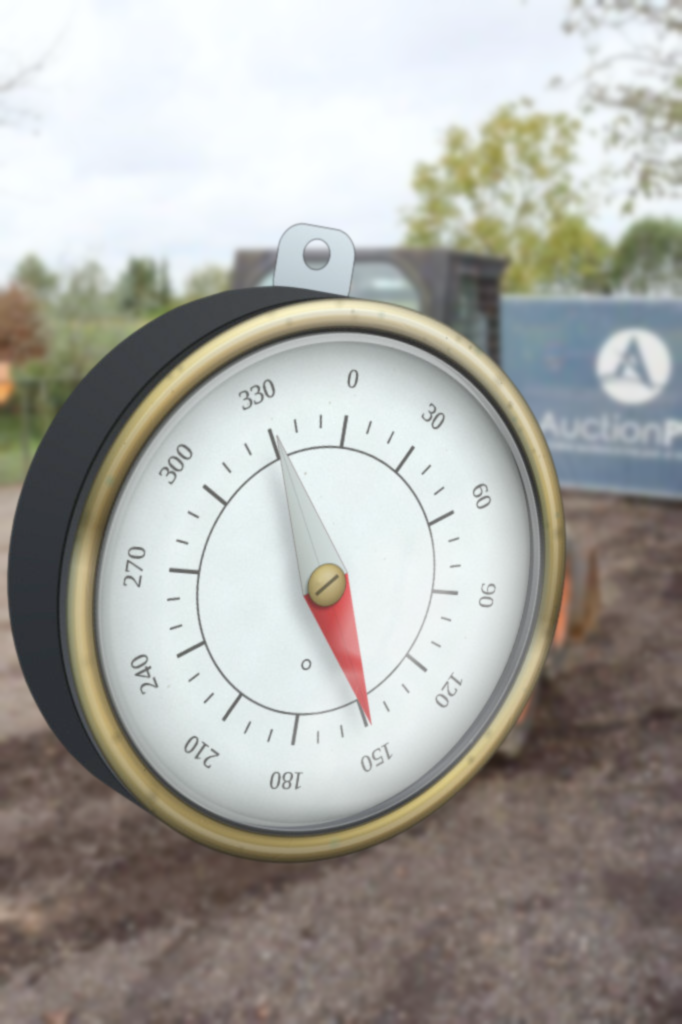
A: 150°
